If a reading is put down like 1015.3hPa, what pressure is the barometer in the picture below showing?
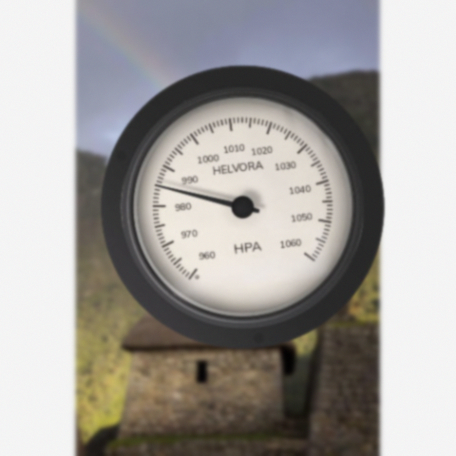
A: 985hPa
